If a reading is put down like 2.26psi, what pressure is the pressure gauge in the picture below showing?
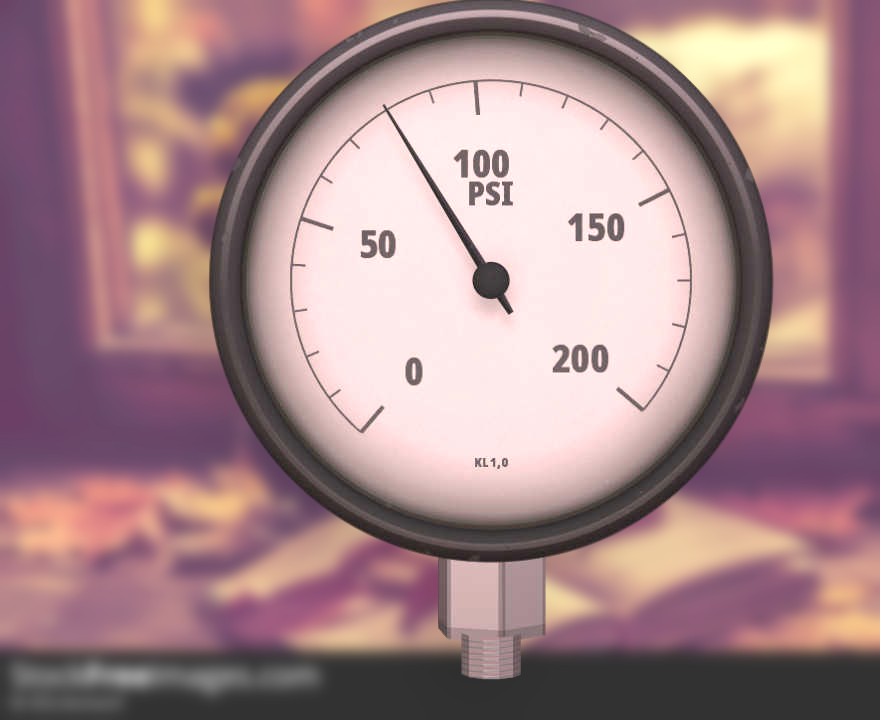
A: 80psi
